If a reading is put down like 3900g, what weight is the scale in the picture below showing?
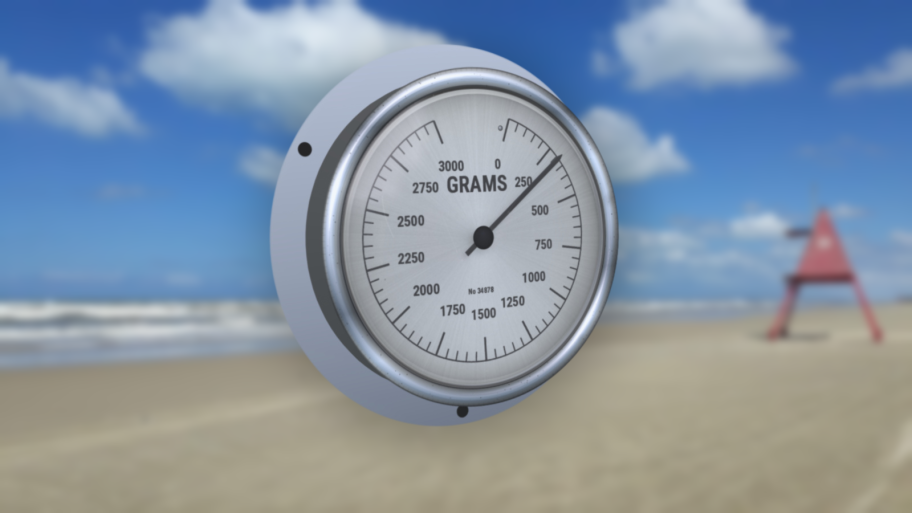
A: 300g
